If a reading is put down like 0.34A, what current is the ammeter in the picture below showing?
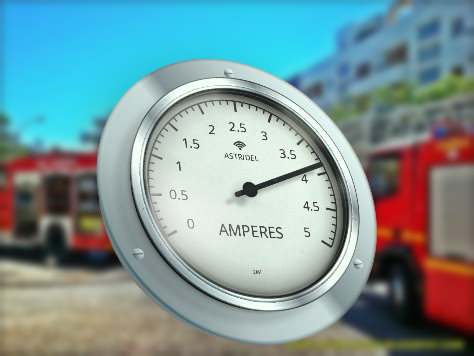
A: 3.9A
